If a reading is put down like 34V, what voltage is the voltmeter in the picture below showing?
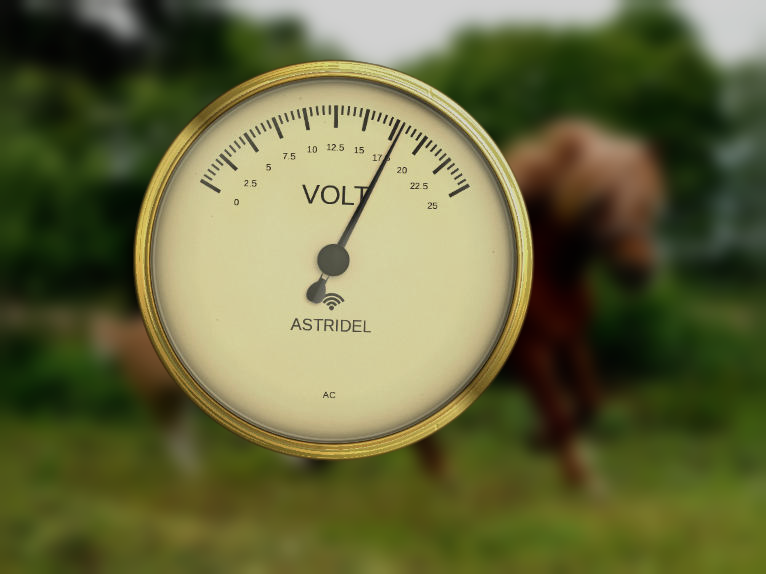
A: 18V
